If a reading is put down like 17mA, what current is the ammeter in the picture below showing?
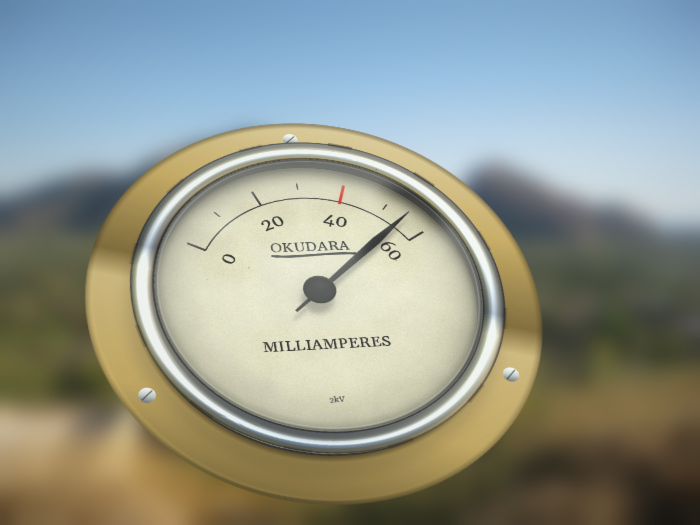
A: 55mA
